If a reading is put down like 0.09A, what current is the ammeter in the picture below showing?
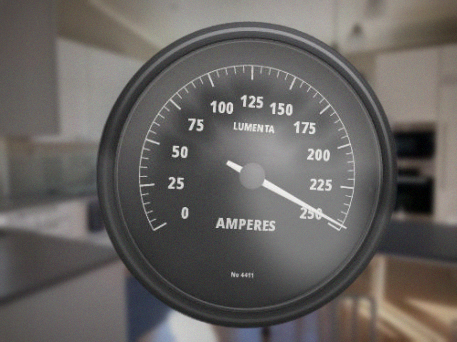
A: 247.5A
